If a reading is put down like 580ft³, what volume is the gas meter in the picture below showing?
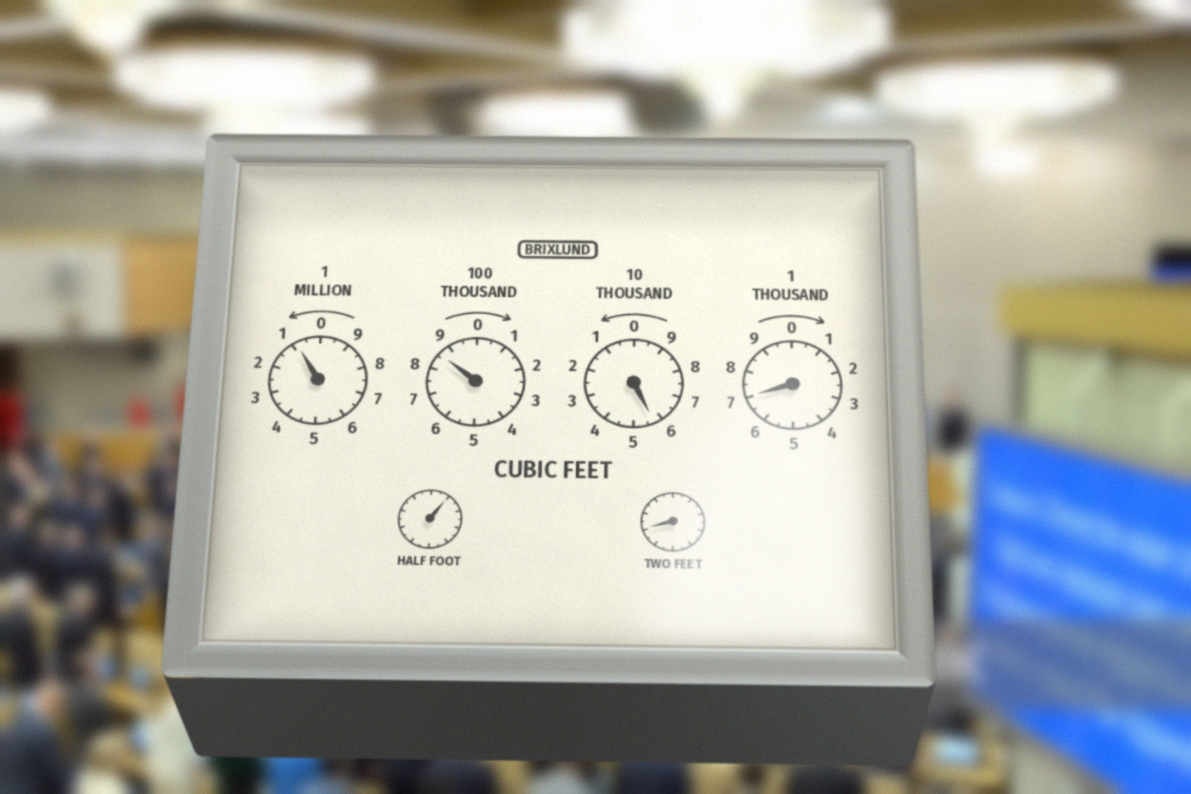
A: 85700ft³
